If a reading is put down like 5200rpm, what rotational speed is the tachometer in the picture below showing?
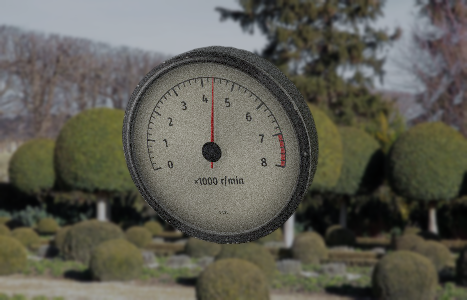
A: 4400rpm
